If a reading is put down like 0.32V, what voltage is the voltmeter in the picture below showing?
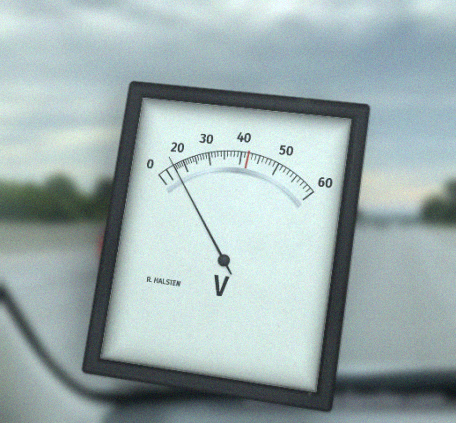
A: 15V
